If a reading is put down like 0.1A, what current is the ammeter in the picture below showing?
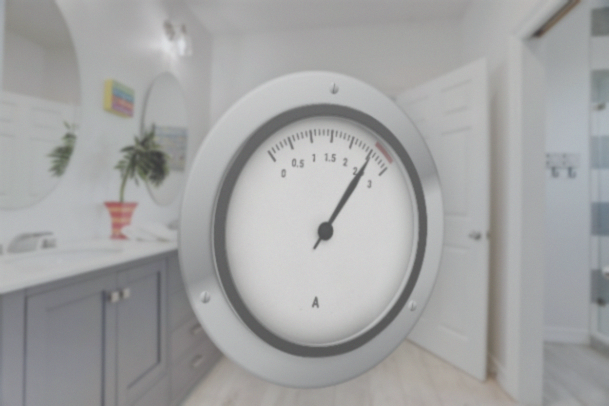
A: 2.5A
